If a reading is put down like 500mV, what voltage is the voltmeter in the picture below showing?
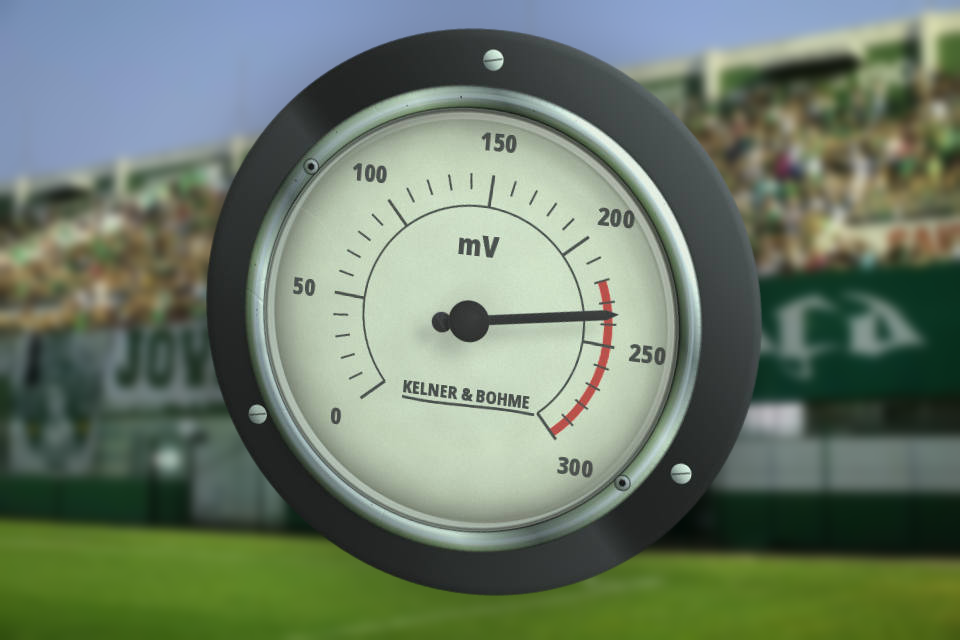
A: 235mV
